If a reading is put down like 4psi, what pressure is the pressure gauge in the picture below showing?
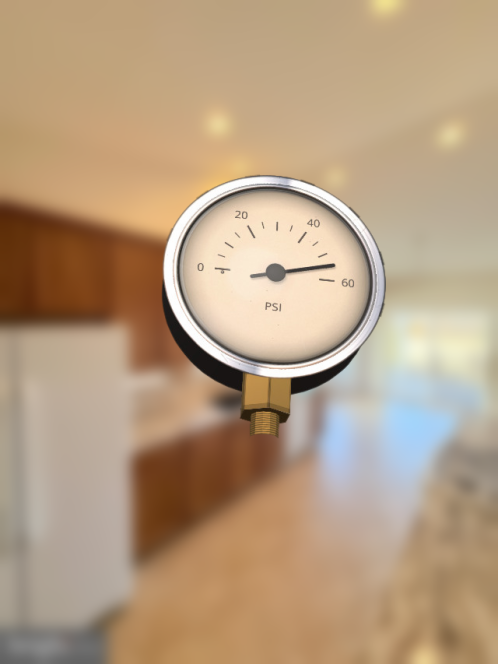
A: 55psi
